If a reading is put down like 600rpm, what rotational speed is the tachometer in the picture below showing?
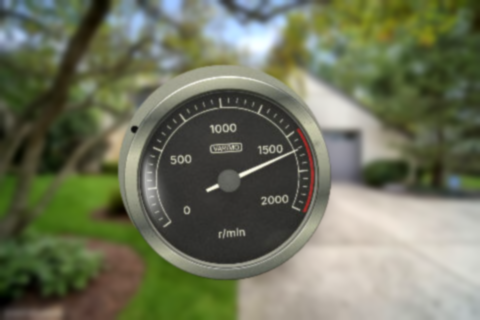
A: 1600rpm
